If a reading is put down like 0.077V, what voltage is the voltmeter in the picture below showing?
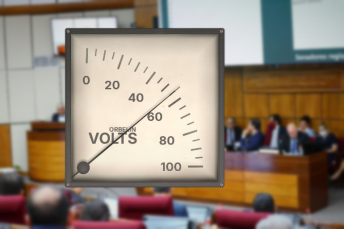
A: 55V
